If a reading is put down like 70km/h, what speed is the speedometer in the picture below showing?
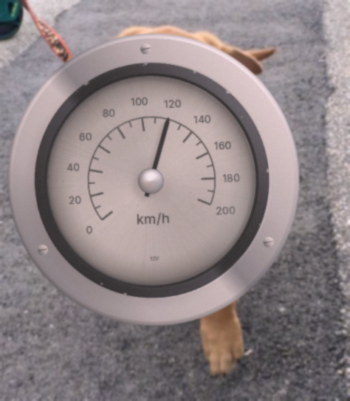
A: 120km/h
